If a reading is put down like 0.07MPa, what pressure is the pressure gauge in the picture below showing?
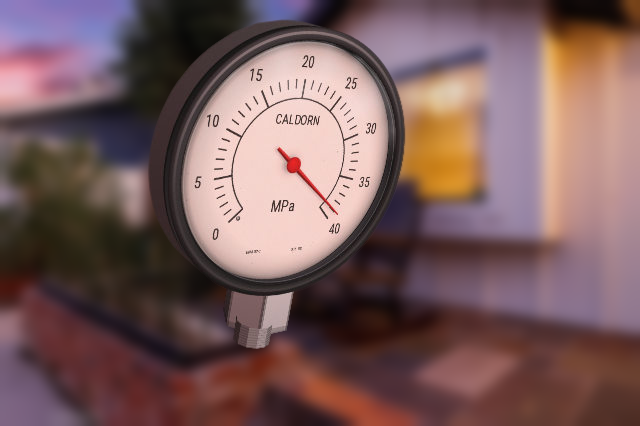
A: 39MPa
